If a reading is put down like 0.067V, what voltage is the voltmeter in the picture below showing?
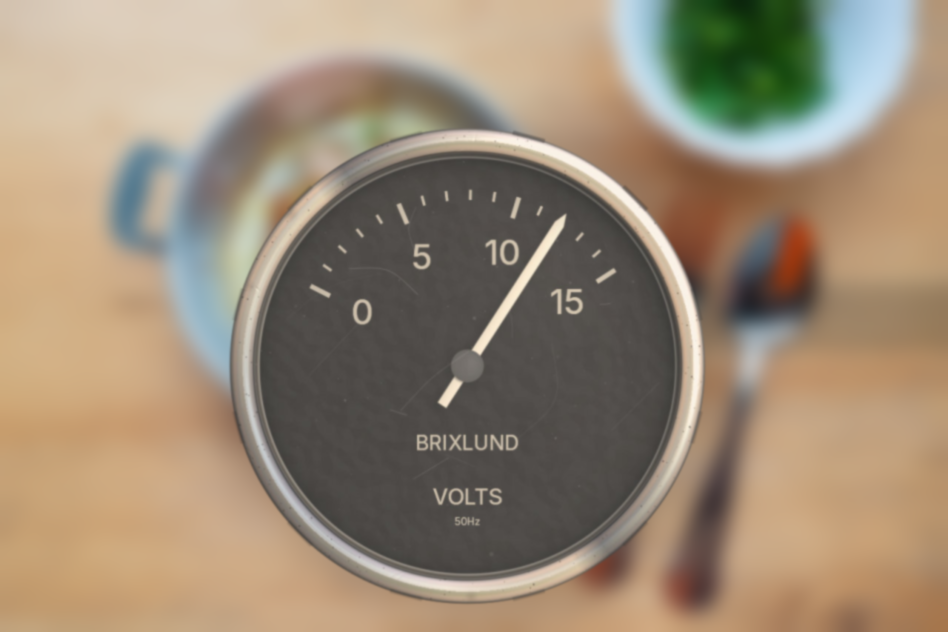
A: 12V
